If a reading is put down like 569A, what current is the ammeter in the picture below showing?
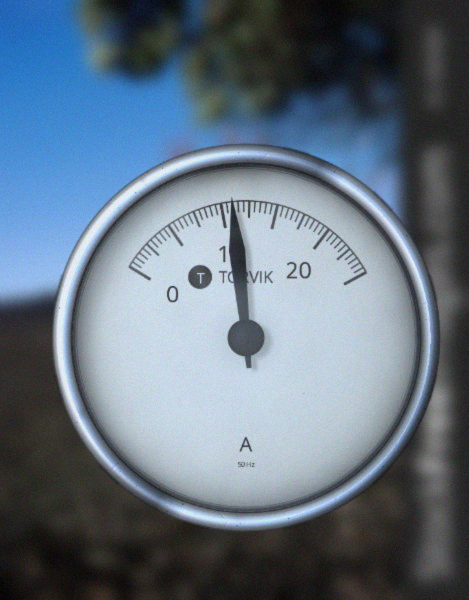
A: 11A
